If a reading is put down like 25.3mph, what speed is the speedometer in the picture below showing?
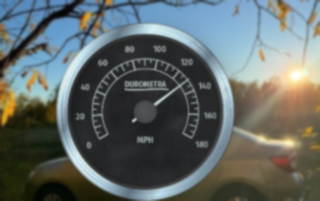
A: 130mph
